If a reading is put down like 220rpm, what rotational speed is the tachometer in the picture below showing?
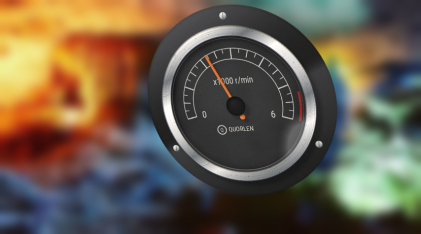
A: 2250rpm
